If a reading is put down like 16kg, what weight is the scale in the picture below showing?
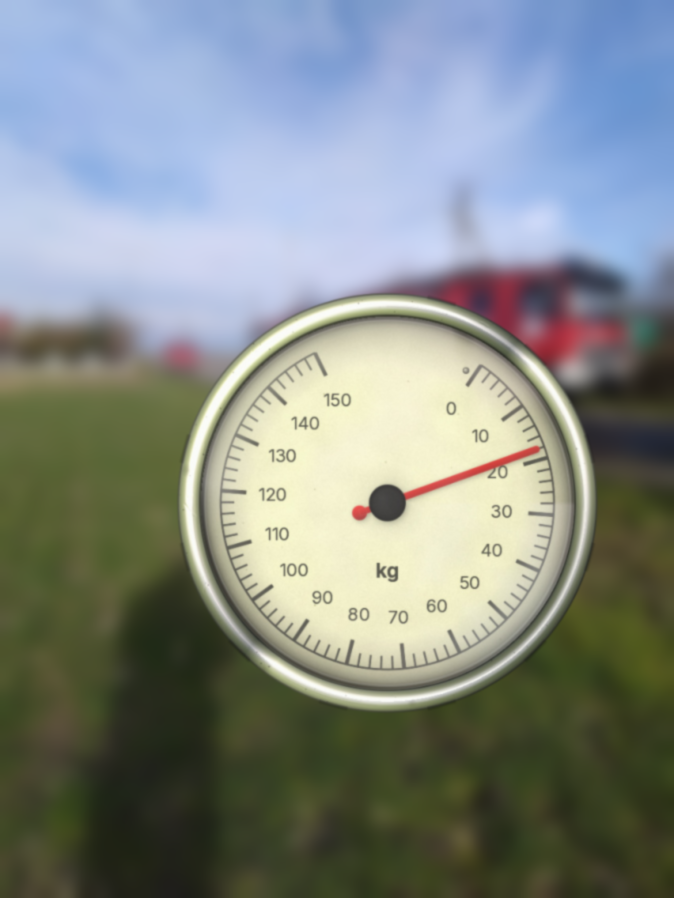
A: 18kg
